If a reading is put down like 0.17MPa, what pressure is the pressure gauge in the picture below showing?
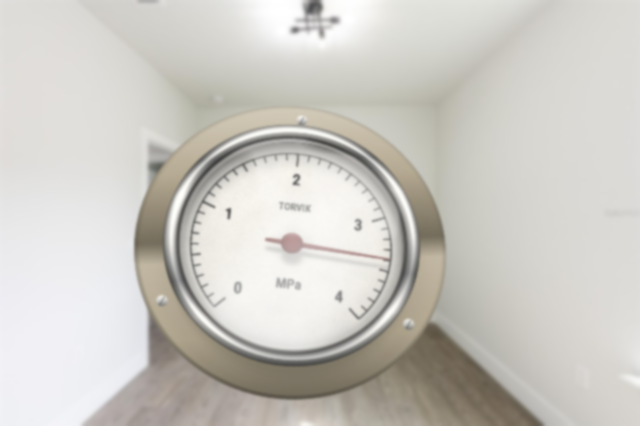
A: 3.4MPa
